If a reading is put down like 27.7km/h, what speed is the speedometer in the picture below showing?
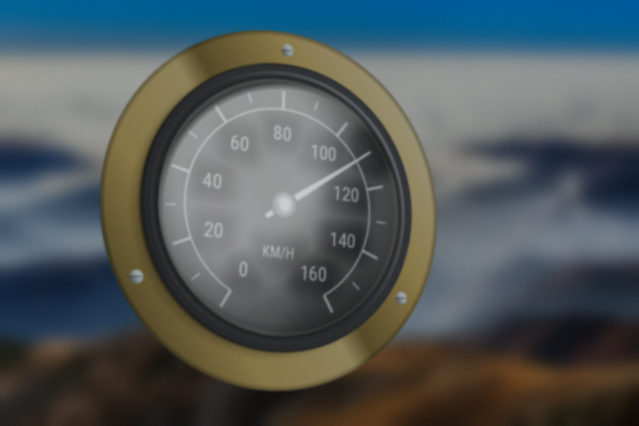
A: 110km/h
